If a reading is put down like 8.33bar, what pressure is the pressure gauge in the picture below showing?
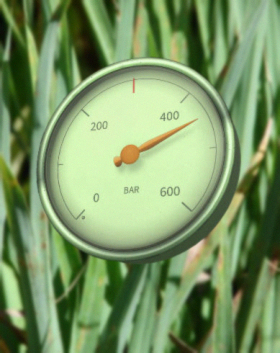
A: 450bar
